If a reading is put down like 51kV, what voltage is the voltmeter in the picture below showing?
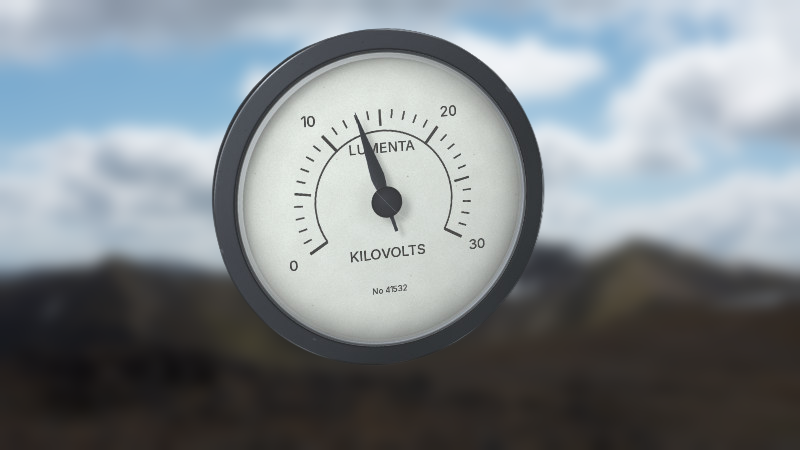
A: 13kV
